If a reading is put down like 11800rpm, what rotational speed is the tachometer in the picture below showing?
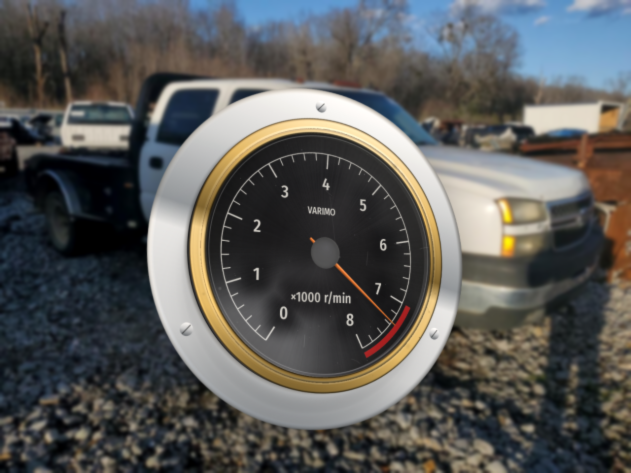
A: 7400rpm
